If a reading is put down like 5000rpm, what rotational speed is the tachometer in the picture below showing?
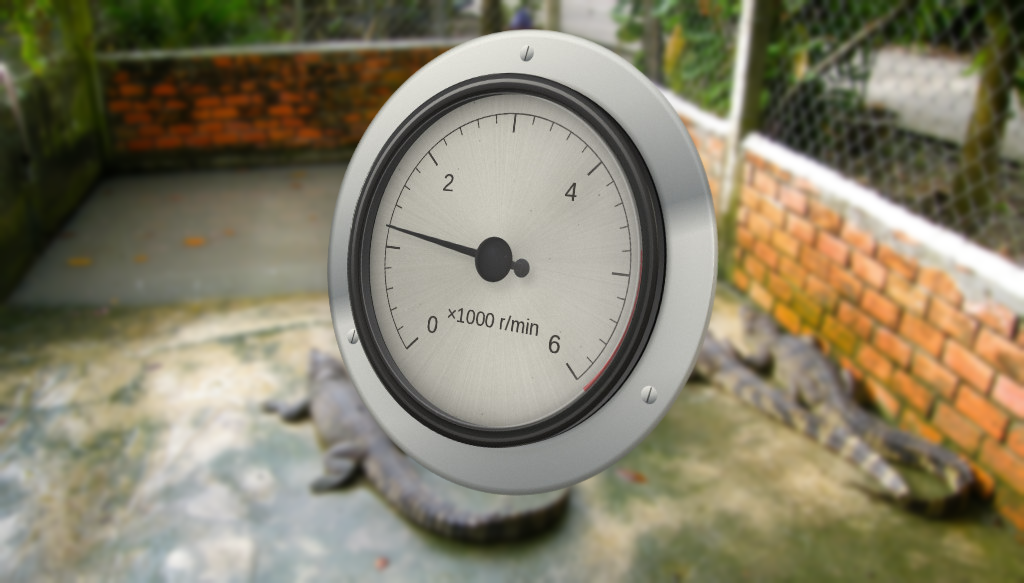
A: 1200rpm
